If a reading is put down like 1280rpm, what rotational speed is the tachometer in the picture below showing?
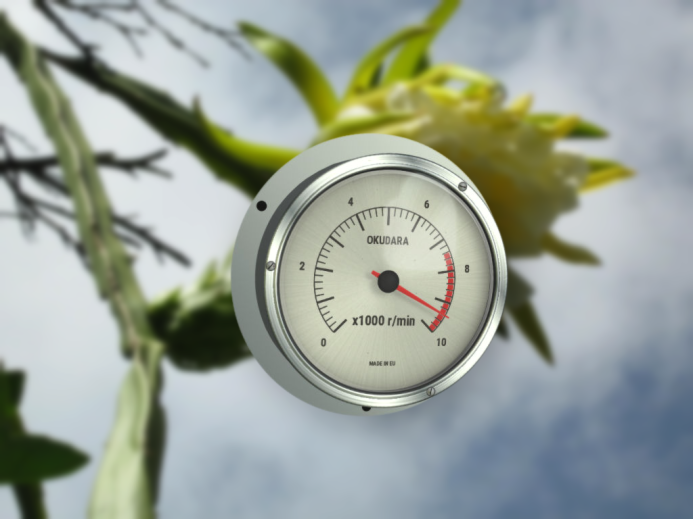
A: 9400rpm
